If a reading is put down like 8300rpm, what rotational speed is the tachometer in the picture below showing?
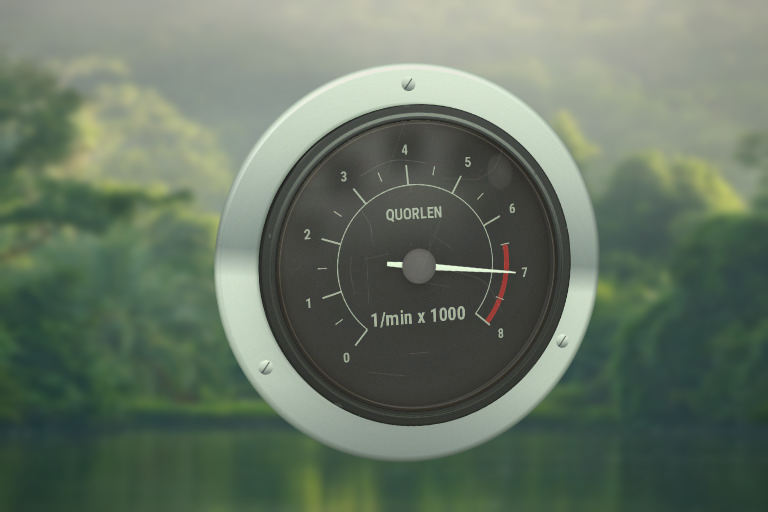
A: 7000rpm
